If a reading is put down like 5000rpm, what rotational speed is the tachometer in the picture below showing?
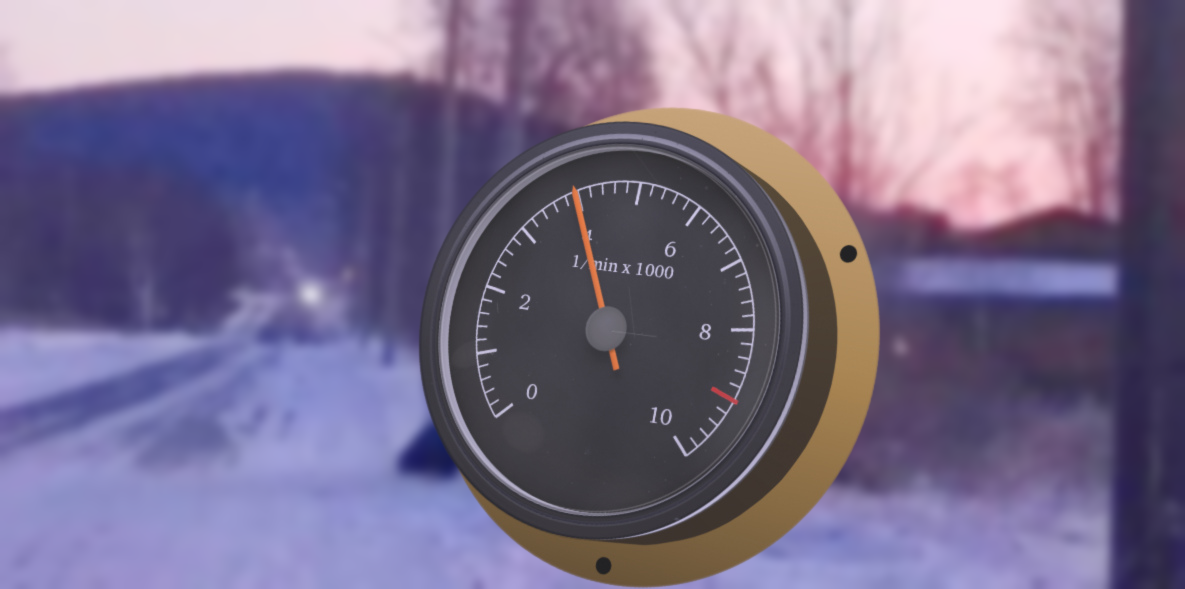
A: 4000rpm
